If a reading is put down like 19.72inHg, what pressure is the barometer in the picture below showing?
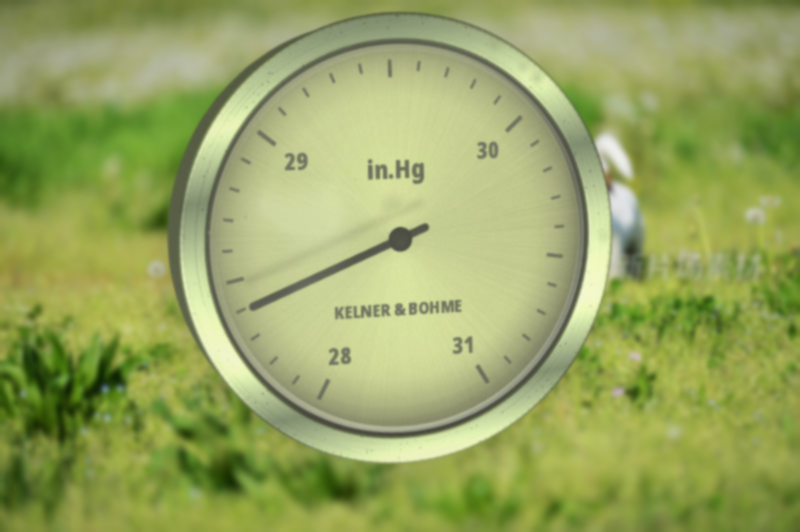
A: 28.4inHg
